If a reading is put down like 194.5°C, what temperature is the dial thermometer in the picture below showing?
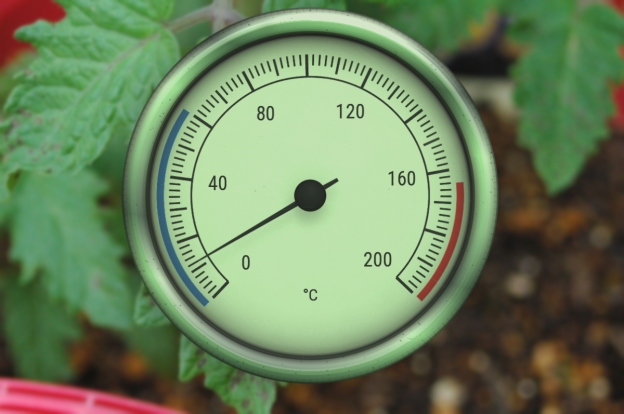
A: 12°C
